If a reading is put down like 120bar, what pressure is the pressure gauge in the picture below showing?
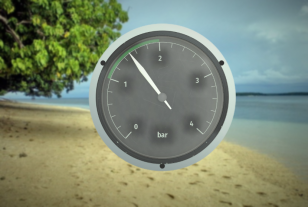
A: 1.5bar
